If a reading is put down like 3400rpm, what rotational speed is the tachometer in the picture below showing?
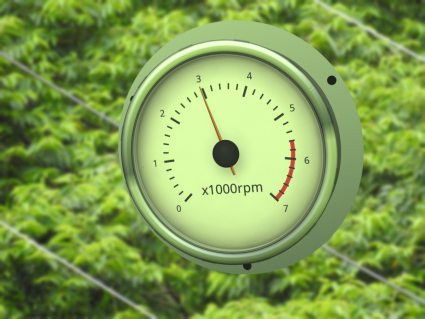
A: 3000rpm
